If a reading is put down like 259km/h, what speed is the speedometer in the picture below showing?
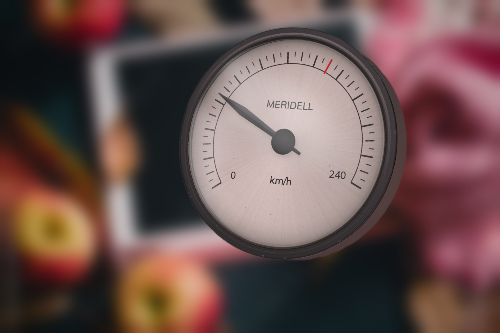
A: 65km/h
